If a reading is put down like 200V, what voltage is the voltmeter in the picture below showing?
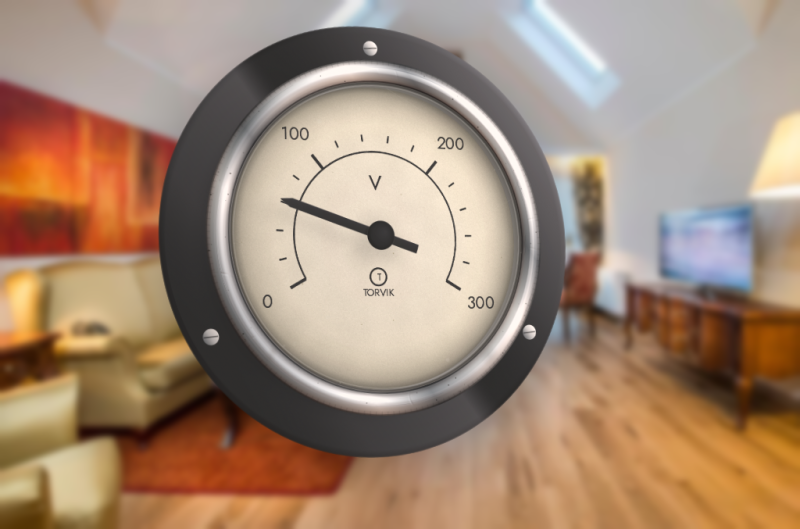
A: 60V
